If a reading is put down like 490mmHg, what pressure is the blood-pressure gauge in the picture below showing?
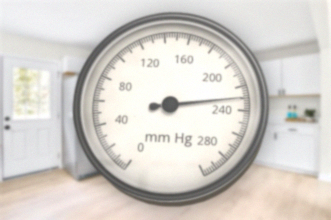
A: 230mmHg
